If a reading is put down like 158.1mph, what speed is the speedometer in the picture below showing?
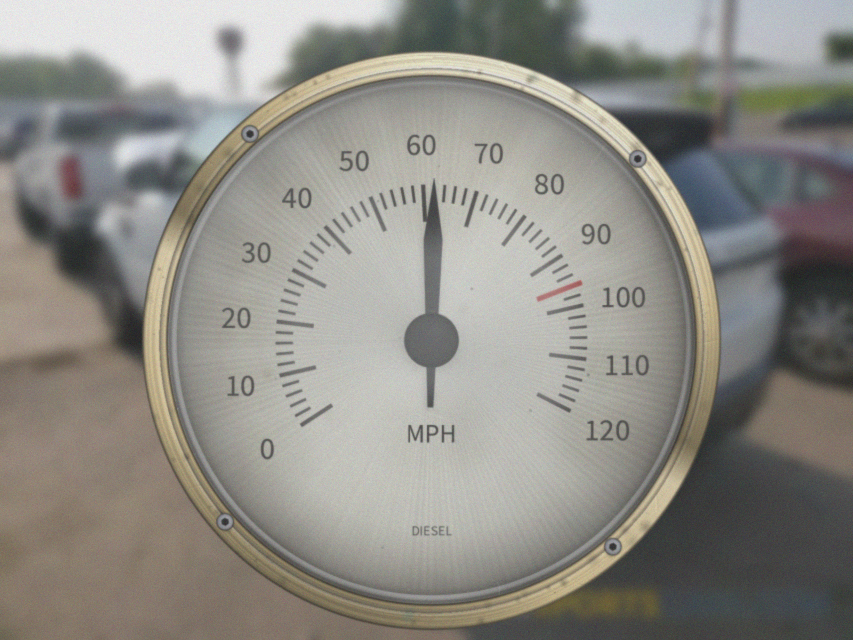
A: 62mph
